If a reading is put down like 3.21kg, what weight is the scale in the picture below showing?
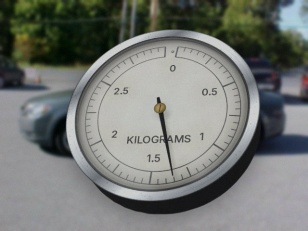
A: 1.35kg
